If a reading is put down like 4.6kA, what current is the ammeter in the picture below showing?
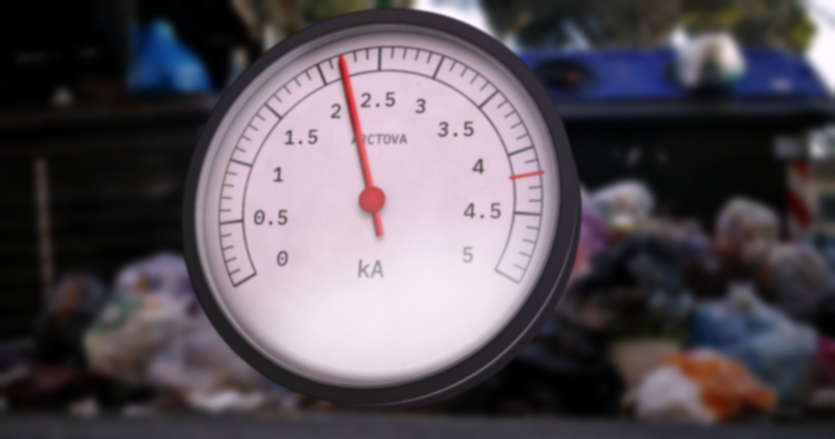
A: 2.2kA
